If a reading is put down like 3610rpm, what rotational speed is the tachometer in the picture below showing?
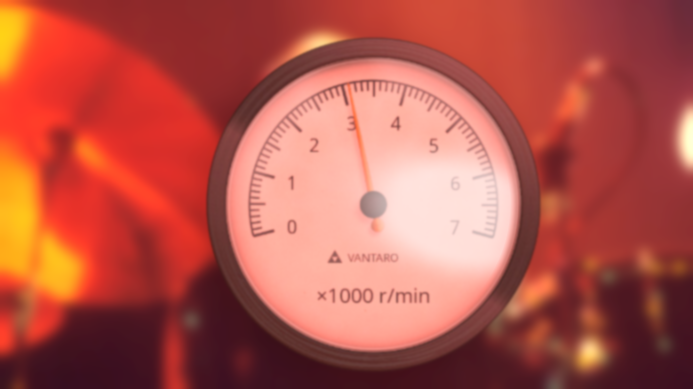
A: 3100rpm
